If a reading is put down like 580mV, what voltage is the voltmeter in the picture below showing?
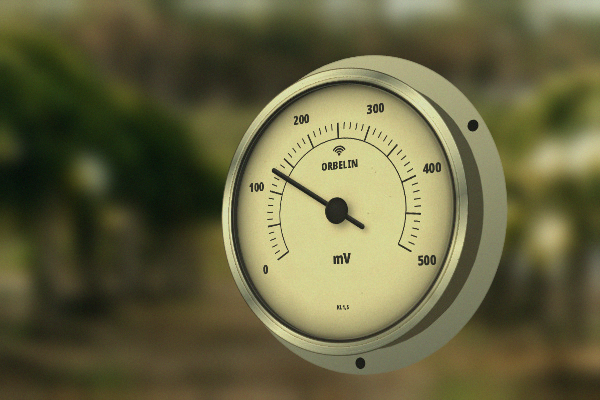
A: 130mV
